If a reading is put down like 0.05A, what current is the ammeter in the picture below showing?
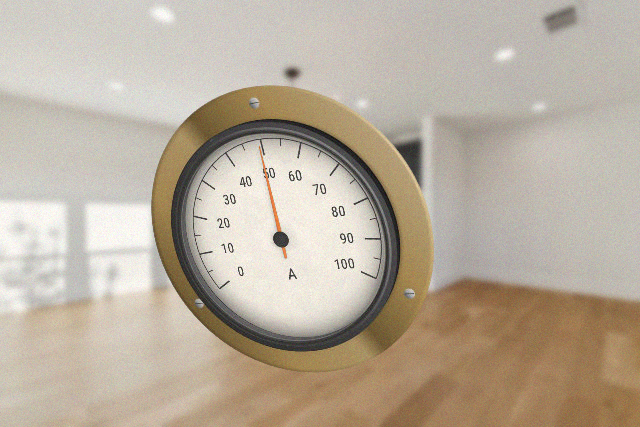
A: 50A
